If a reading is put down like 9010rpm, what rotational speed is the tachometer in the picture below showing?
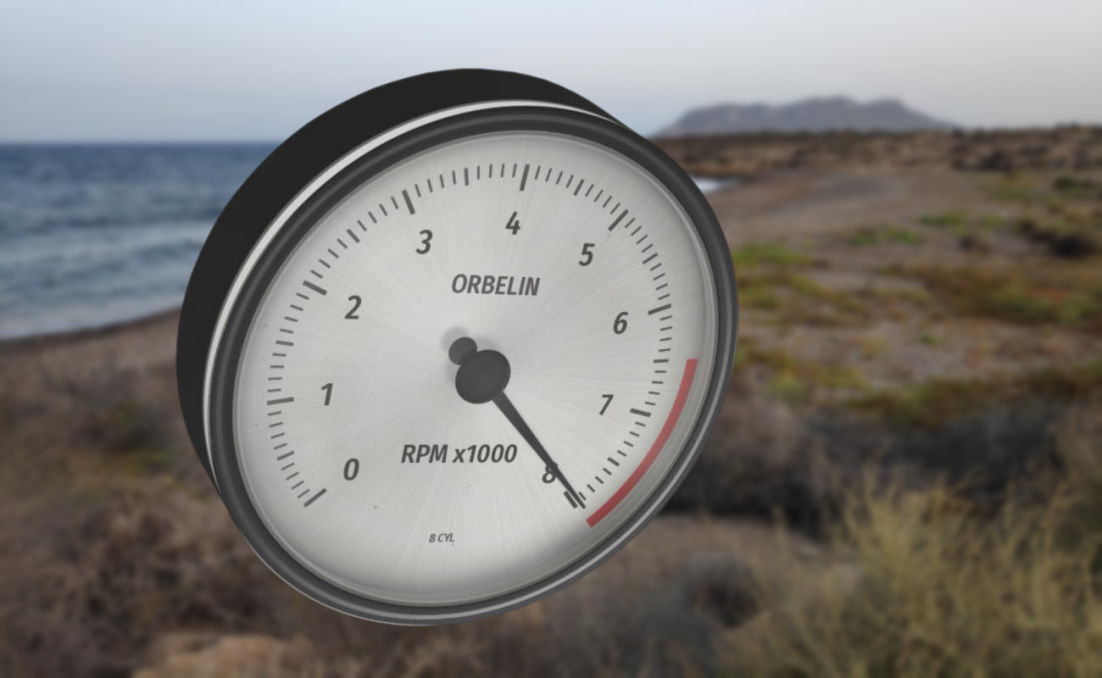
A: 7950rpm
